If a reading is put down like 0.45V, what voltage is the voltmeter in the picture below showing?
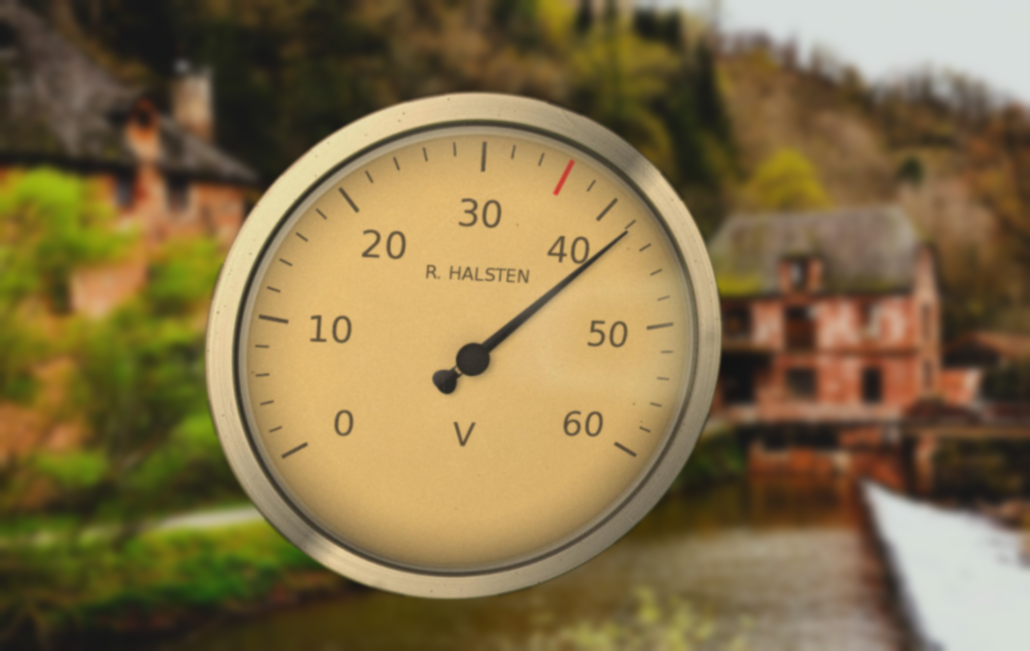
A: 42V
